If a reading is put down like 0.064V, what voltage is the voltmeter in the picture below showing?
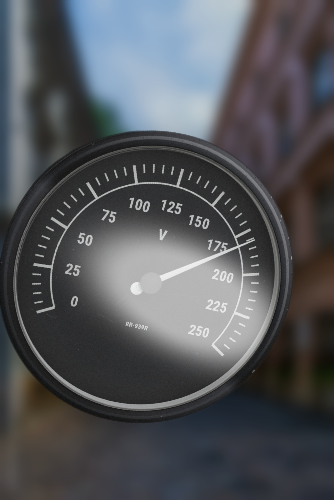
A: 180V
